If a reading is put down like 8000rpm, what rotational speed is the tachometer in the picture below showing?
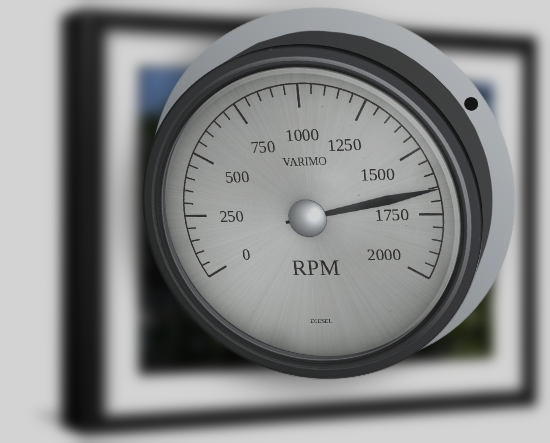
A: 1650rpm
